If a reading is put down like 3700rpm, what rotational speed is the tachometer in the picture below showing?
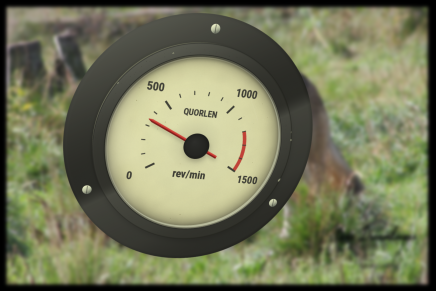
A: 350rpm
